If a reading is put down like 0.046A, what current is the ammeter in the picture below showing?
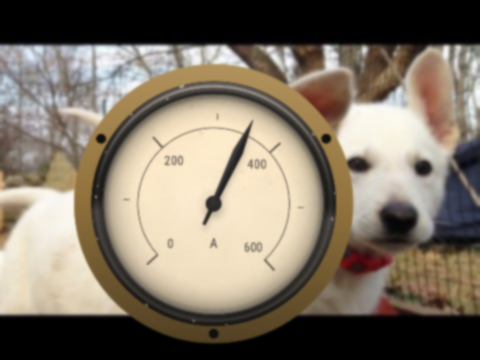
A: 350A
